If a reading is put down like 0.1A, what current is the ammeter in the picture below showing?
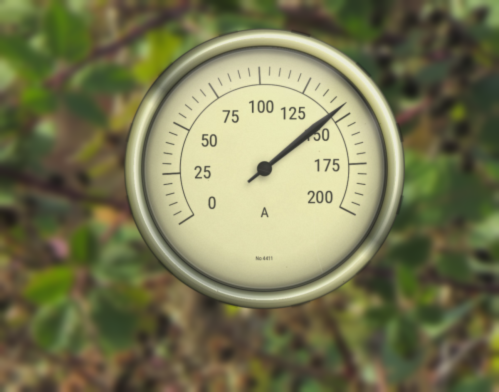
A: 145A
